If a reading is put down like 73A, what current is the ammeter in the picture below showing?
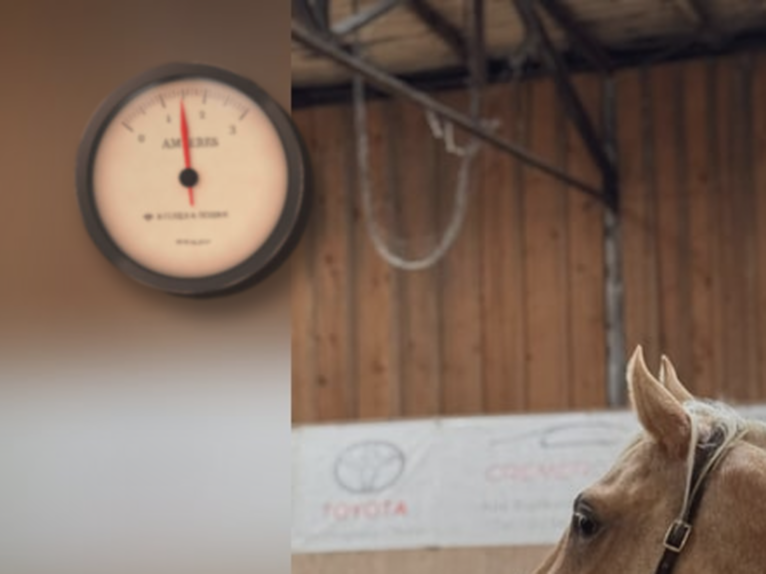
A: 1.5A
